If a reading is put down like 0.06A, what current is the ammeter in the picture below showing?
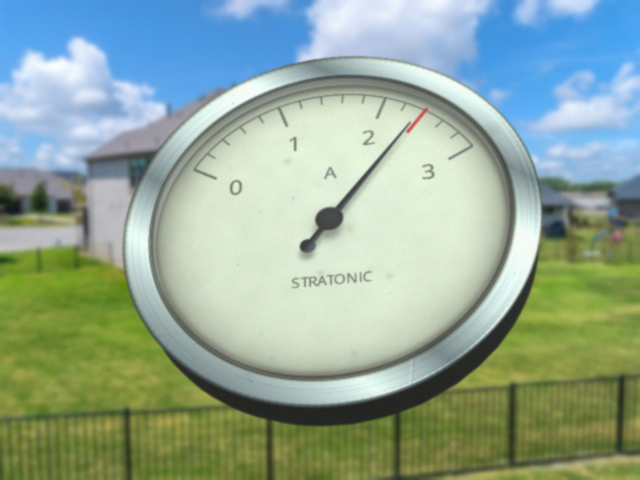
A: 2.4A
